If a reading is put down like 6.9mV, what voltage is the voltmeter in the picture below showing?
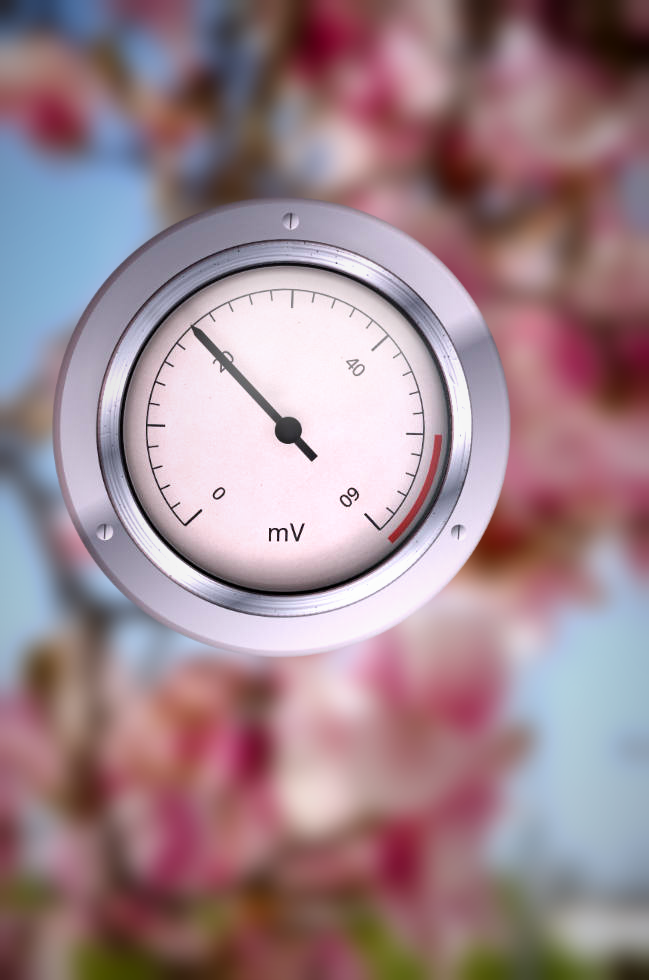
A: 20mV
